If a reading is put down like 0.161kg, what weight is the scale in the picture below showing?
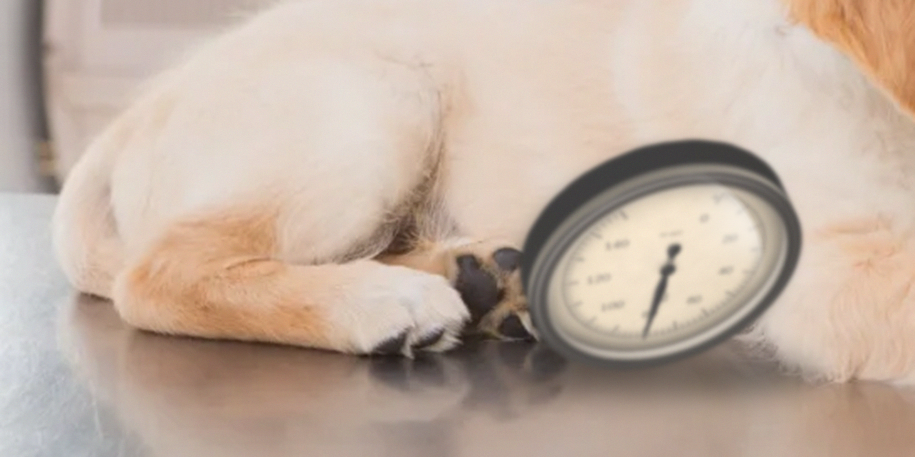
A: 80kg
